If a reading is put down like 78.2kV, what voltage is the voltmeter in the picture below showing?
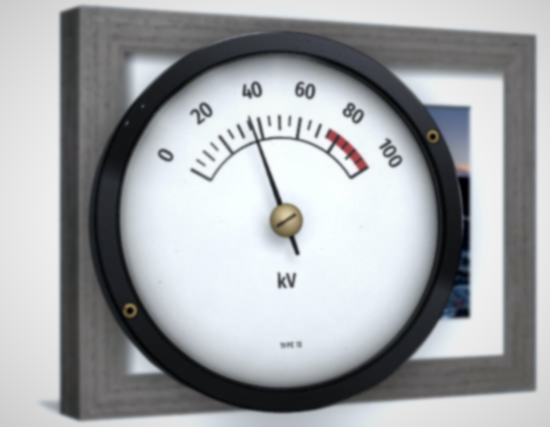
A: 35kV
